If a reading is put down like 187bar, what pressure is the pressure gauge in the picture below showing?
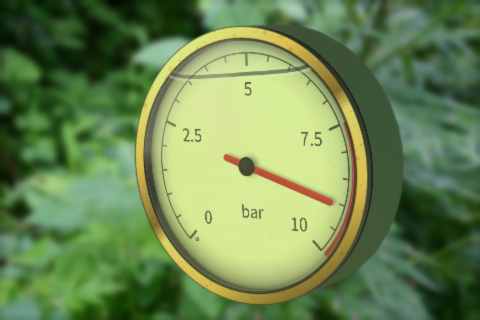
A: 9bar
